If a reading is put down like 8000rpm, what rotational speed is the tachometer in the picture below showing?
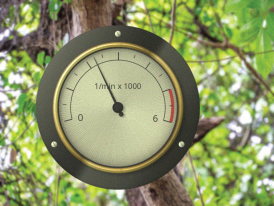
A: 2250rpm
